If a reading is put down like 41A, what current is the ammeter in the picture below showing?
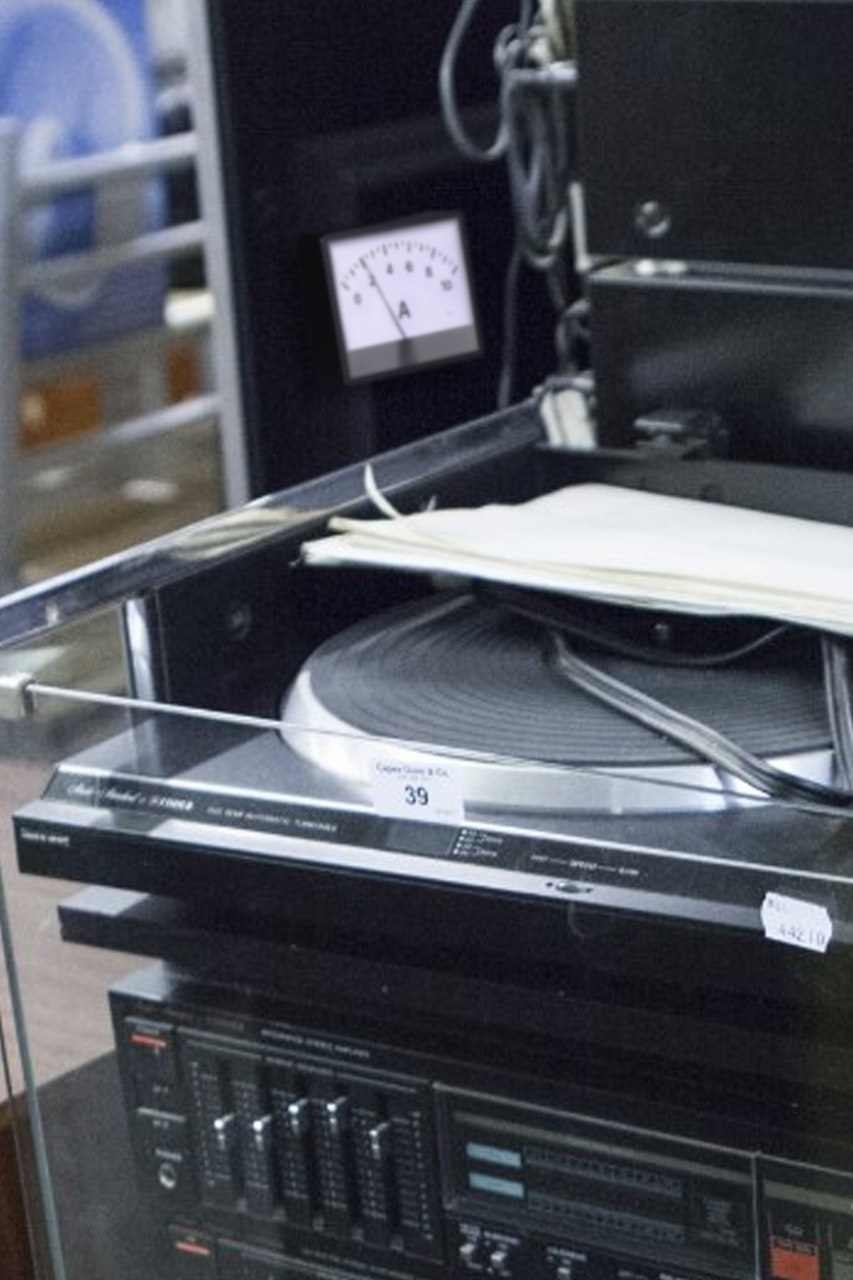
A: 2A
